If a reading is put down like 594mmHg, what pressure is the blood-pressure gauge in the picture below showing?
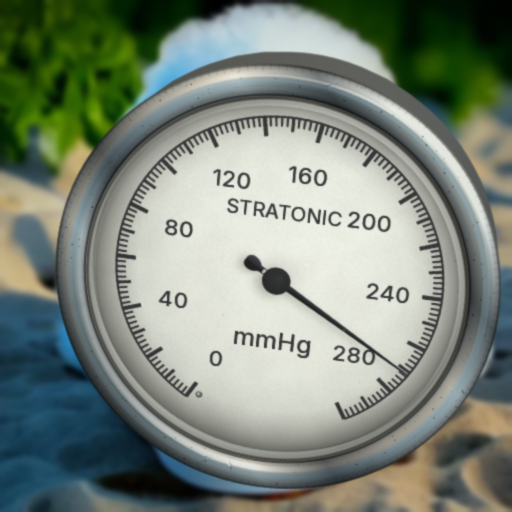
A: 270mmHg
